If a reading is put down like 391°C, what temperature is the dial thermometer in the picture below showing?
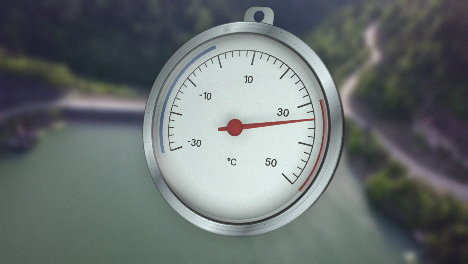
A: 34°C
